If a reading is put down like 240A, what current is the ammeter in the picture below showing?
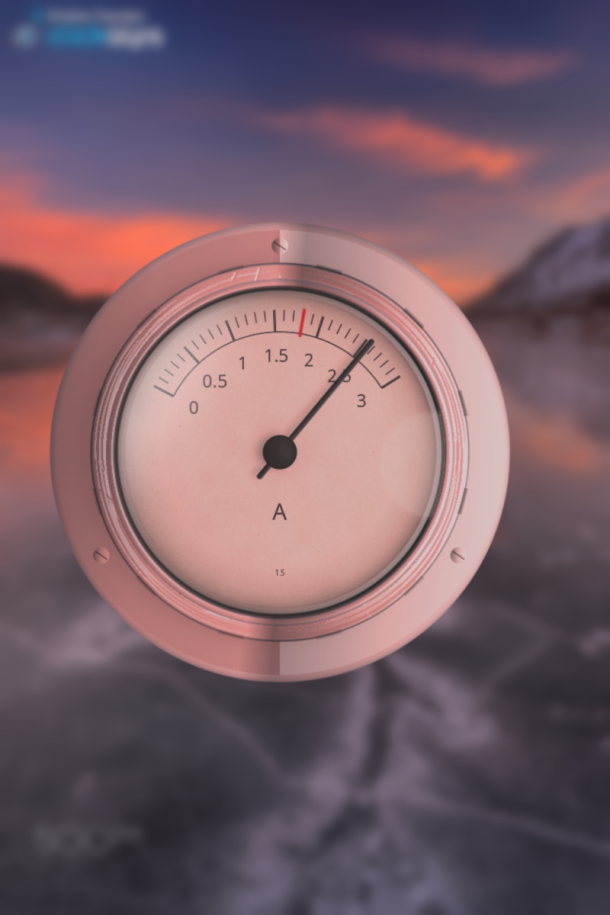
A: 2.55A
